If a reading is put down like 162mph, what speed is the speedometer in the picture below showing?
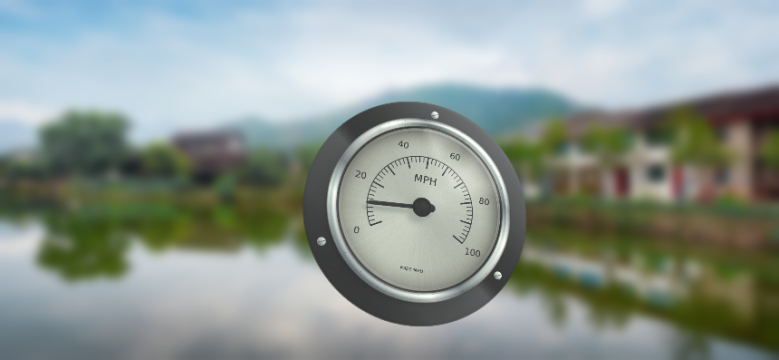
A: 10mph
